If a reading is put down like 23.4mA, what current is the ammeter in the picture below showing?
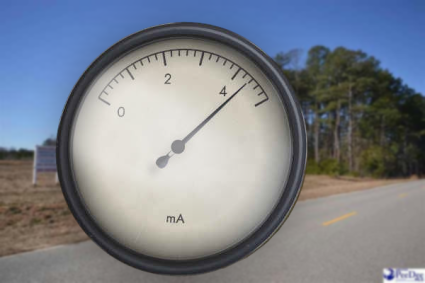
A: 4.4mA
